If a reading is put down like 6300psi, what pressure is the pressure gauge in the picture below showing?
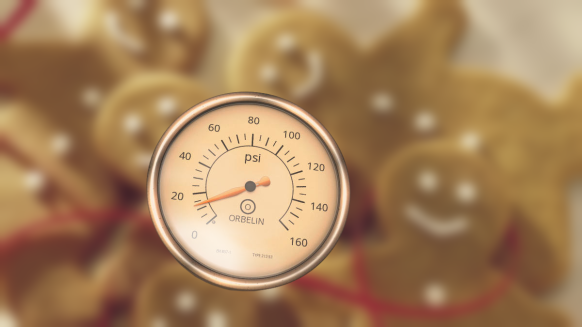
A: 12.5psi
